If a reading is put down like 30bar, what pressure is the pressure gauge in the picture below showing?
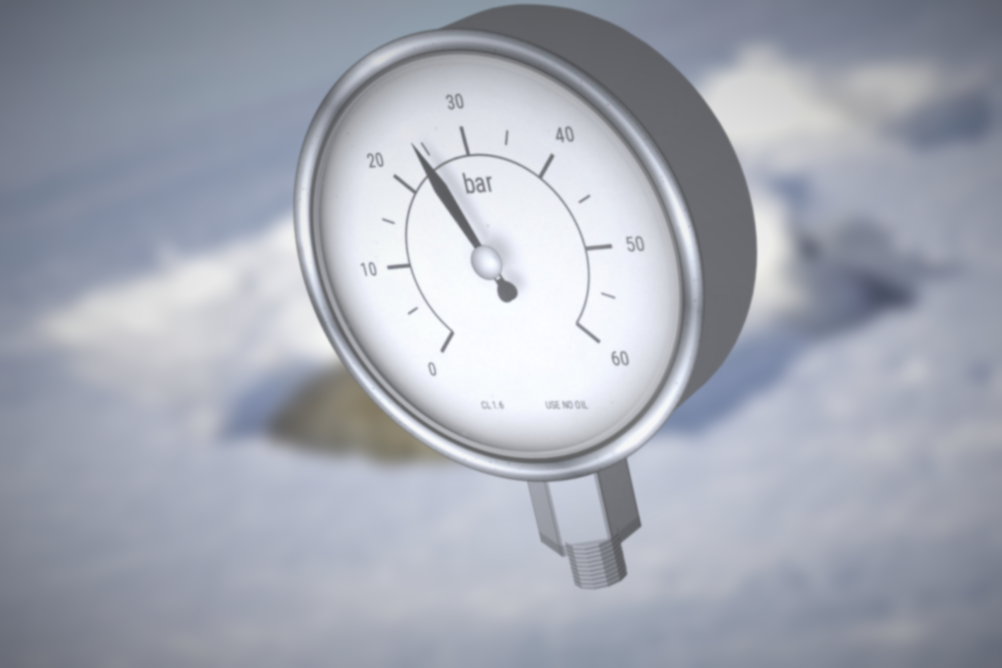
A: 25bar
